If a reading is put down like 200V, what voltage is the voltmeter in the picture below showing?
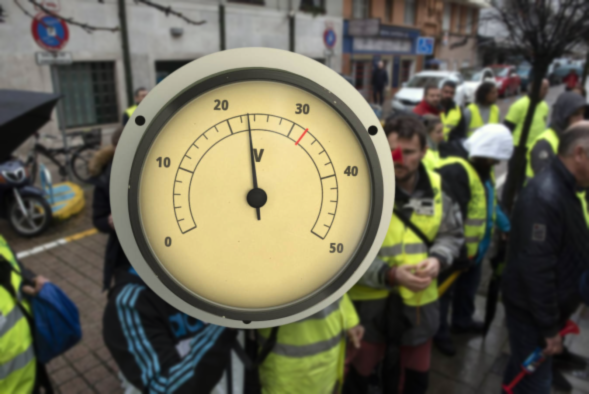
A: 23V
